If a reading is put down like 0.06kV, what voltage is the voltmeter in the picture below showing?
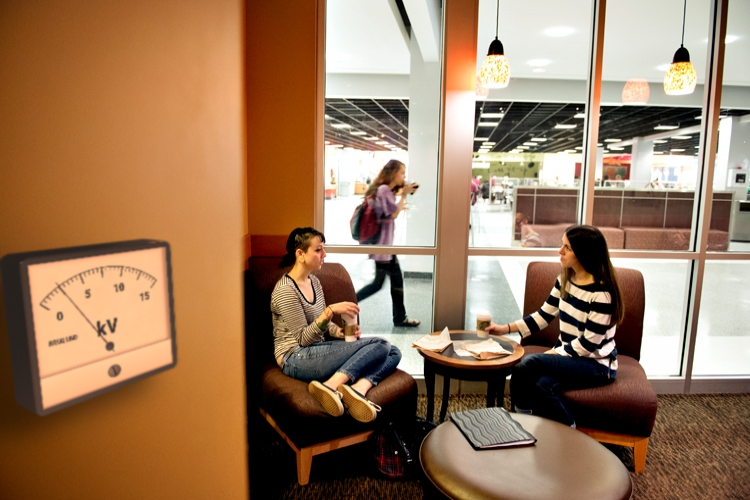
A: 2.5kV
